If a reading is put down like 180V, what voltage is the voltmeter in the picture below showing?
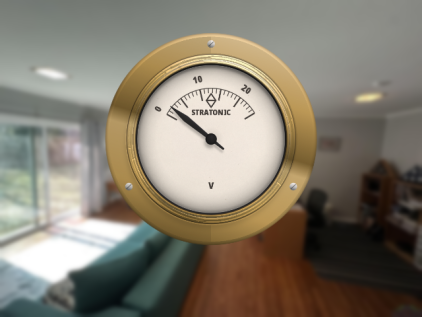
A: 2V
